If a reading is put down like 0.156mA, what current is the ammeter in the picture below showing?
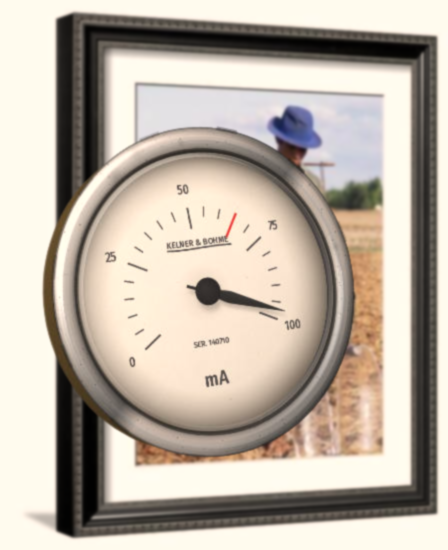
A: 97.5mA
